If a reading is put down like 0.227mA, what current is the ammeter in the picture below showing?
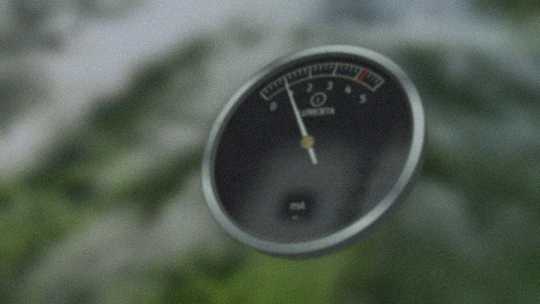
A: 1mA
